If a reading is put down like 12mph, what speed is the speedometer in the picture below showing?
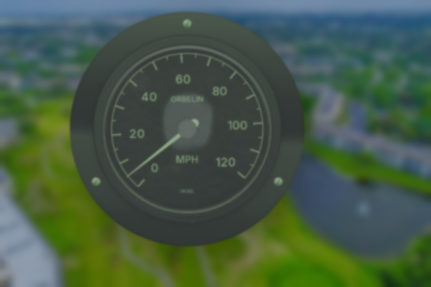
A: 5mph
